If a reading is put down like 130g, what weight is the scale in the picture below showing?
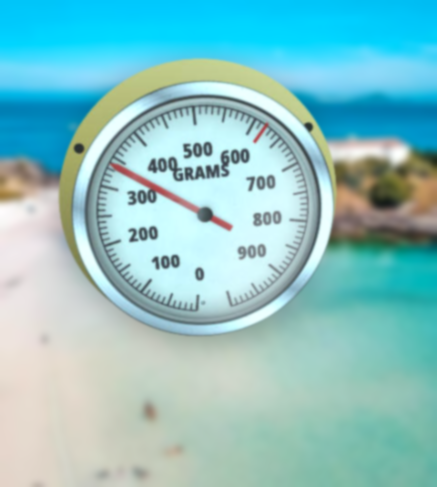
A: 340g
